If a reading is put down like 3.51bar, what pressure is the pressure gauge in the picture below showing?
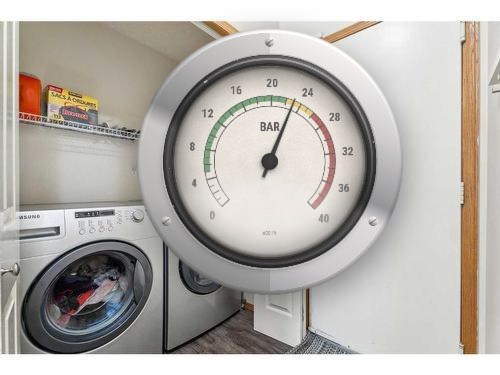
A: 23bar
